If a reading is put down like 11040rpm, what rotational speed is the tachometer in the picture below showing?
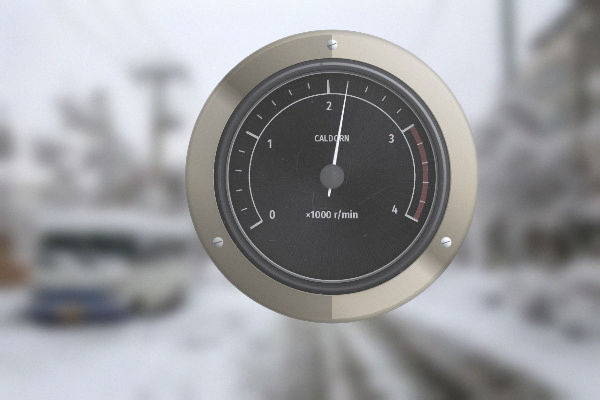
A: 2200rpm
